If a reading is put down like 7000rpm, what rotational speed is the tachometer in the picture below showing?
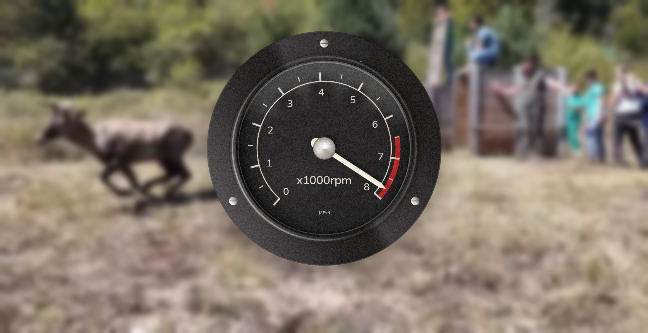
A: 7750rpm
